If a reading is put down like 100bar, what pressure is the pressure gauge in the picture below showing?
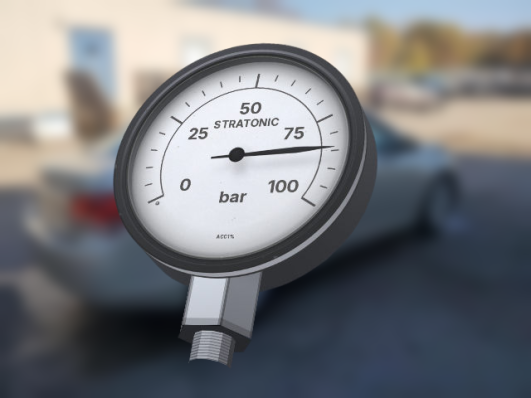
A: 85bar
